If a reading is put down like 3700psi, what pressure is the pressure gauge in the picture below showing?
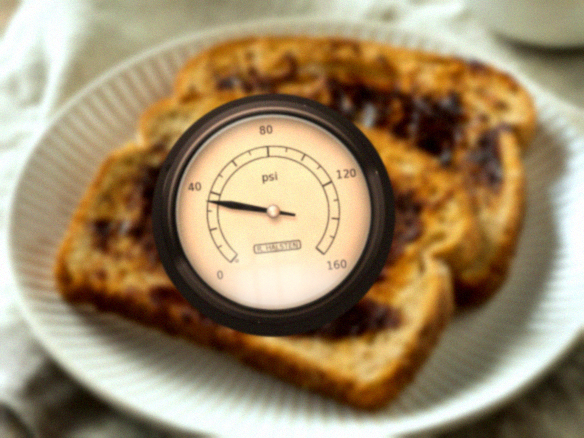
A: 35psi
